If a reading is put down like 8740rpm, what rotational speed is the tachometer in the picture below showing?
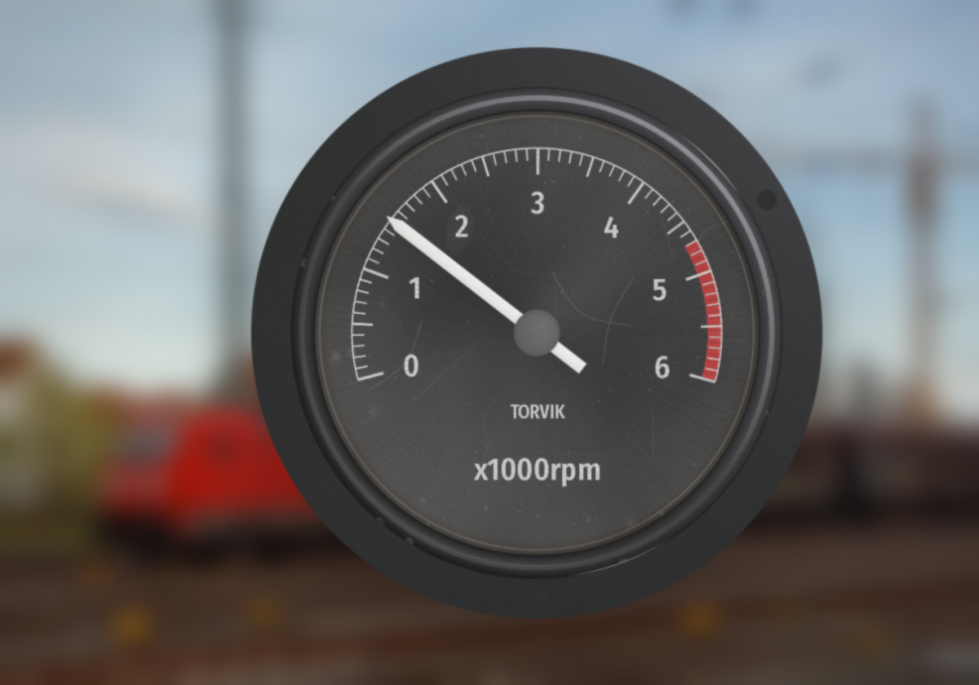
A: 1500rpm
